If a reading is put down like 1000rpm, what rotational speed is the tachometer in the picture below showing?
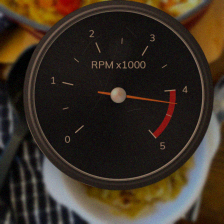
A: 4250rpm
